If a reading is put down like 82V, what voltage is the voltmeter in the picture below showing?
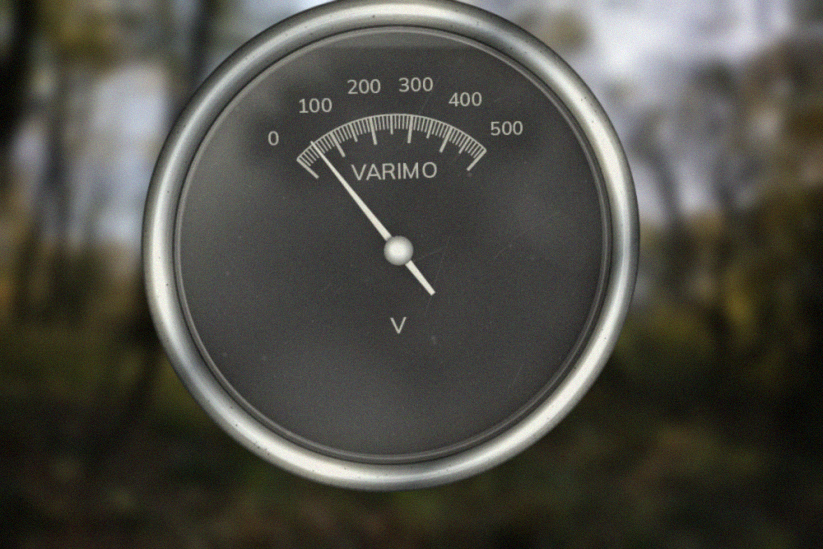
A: 50V
